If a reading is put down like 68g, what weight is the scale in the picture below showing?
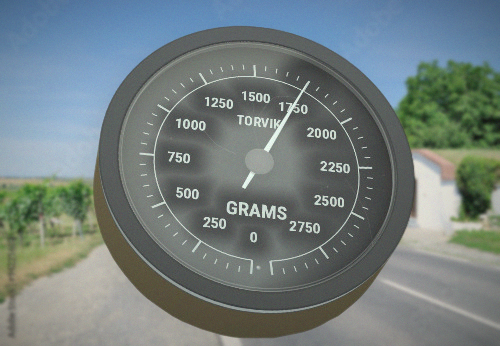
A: 1750g
